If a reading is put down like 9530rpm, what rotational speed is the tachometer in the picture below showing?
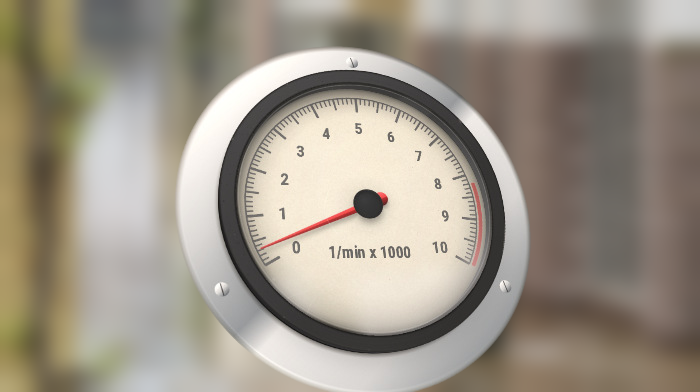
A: 300rpm
